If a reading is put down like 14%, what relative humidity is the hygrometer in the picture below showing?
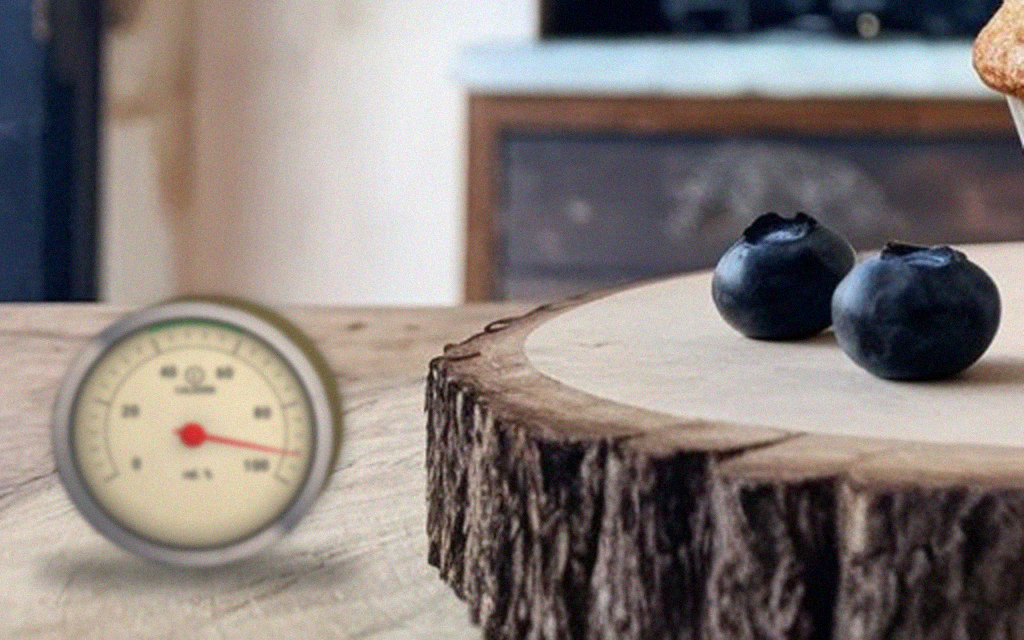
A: 92%
